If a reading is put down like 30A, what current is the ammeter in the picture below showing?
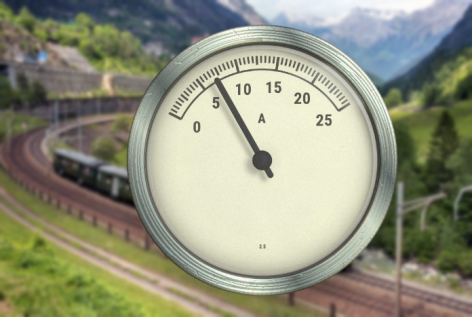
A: 7A
